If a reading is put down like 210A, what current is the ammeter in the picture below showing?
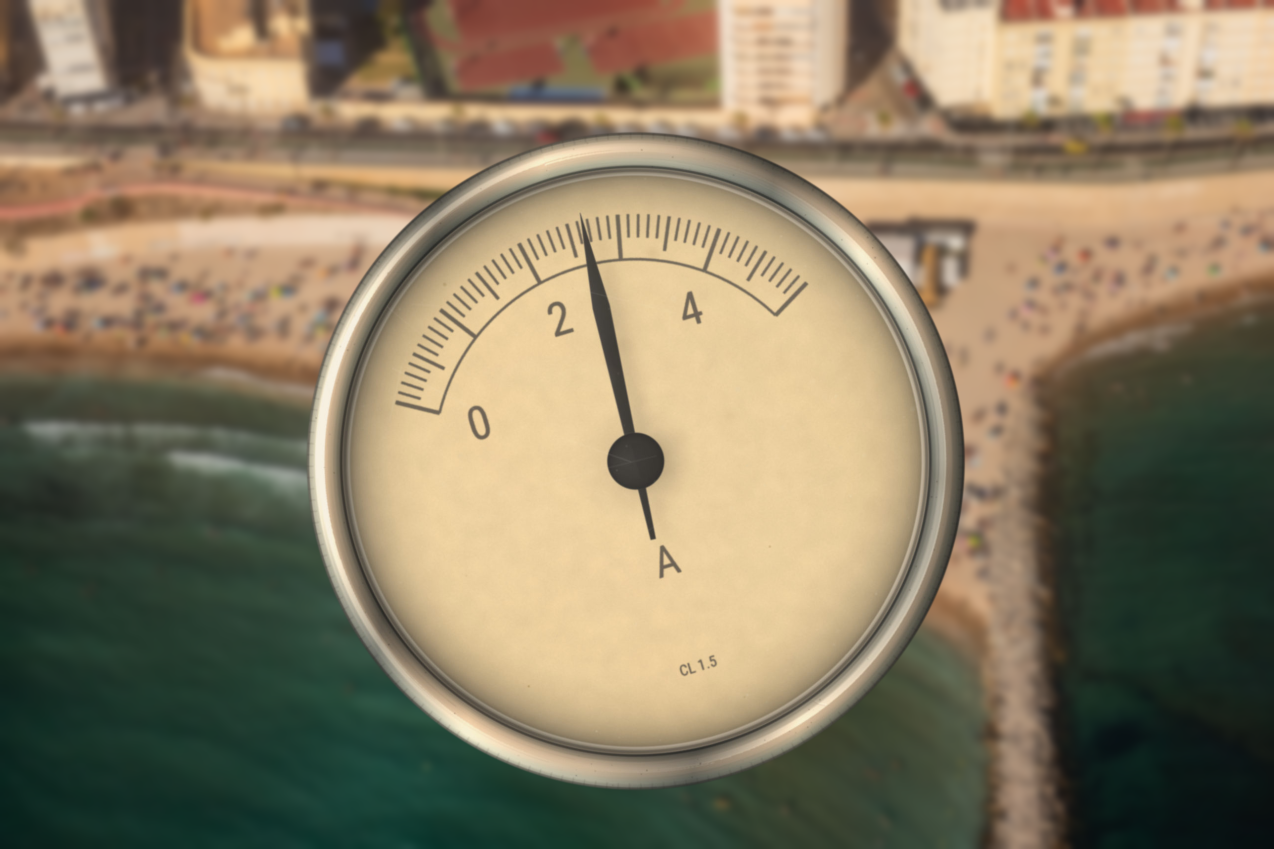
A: 2.65A
